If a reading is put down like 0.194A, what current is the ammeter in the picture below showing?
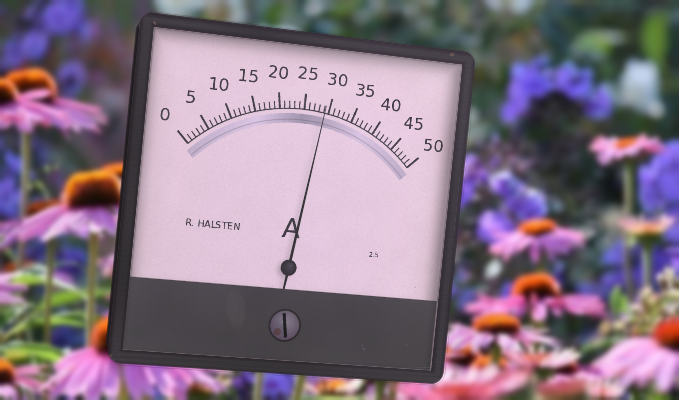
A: 29A
